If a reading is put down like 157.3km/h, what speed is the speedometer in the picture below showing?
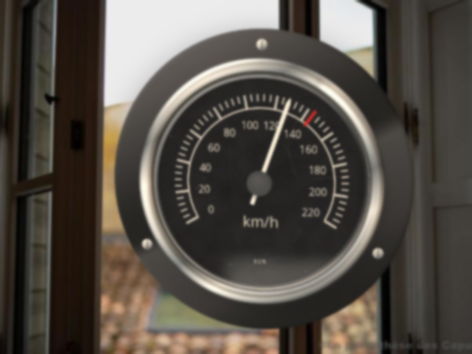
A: 128km/h
